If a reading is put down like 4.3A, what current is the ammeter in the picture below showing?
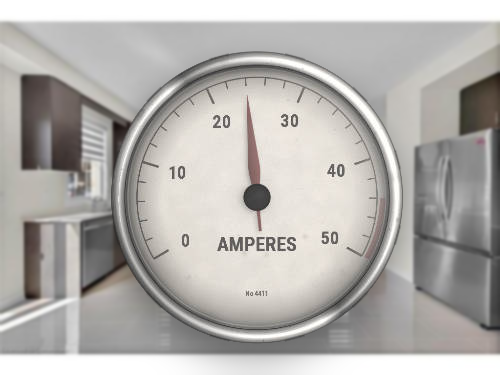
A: 24A
